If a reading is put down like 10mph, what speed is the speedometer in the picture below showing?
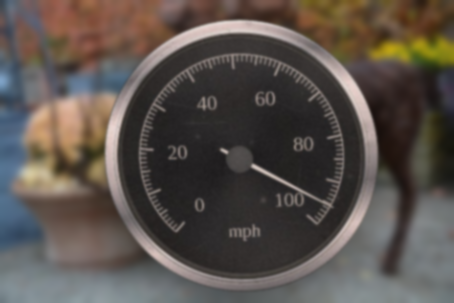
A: 95mph
